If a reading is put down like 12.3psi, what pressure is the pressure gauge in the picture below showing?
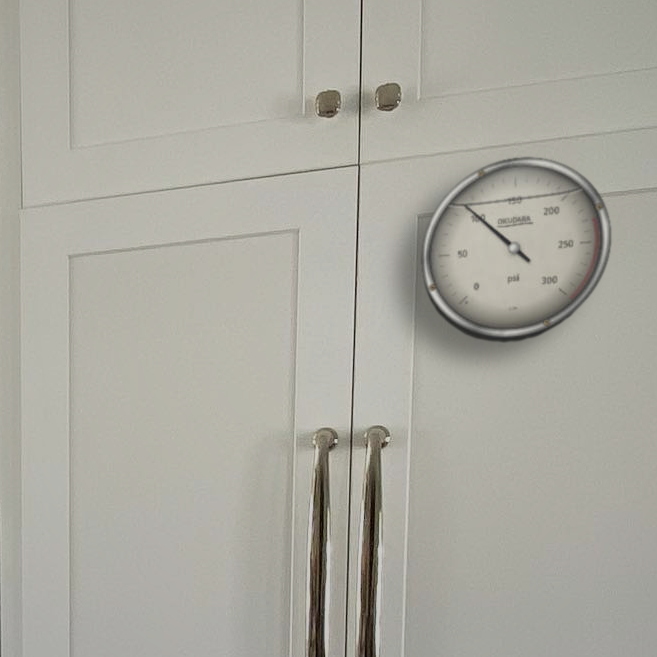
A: 100psi
